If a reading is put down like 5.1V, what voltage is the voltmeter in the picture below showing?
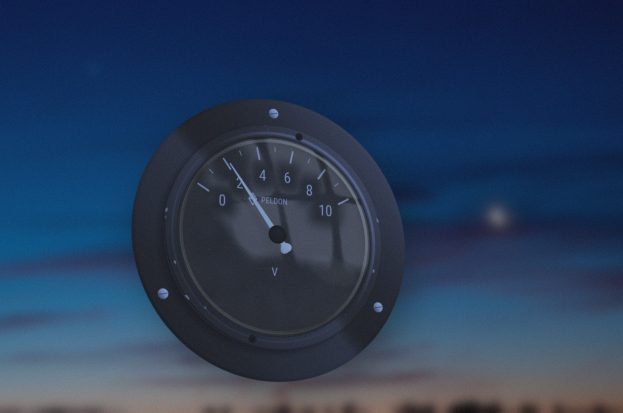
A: 2V
